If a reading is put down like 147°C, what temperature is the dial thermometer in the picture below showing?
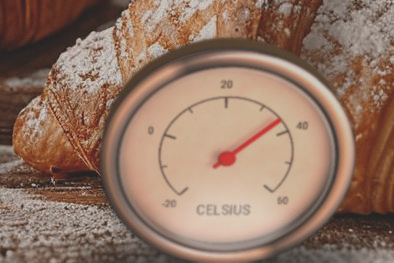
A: 35°C
